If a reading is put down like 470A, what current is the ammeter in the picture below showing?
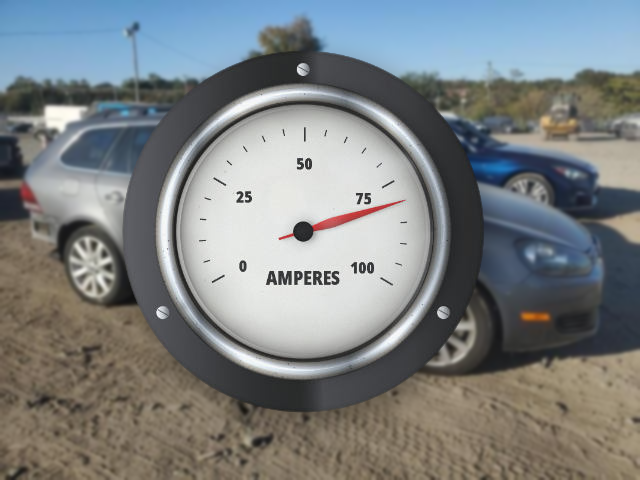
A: 80A
